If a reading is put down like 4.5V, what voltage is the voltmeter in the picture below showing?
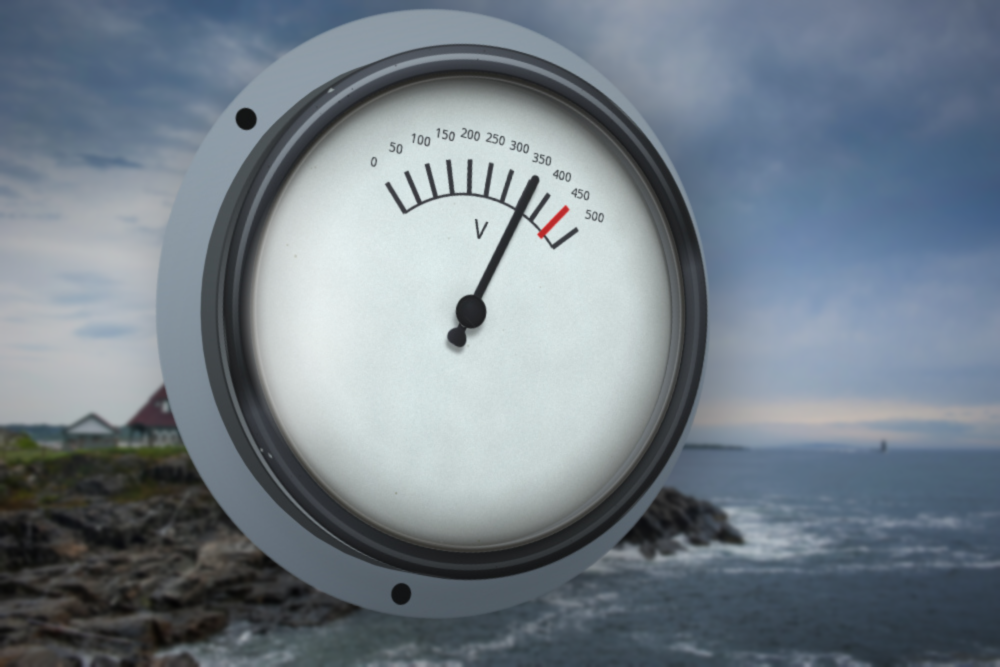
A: 350V
